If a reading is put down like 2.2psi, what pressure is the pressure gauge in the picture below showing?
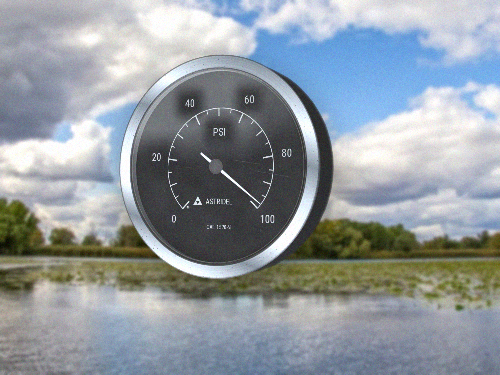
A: 97.5psi
